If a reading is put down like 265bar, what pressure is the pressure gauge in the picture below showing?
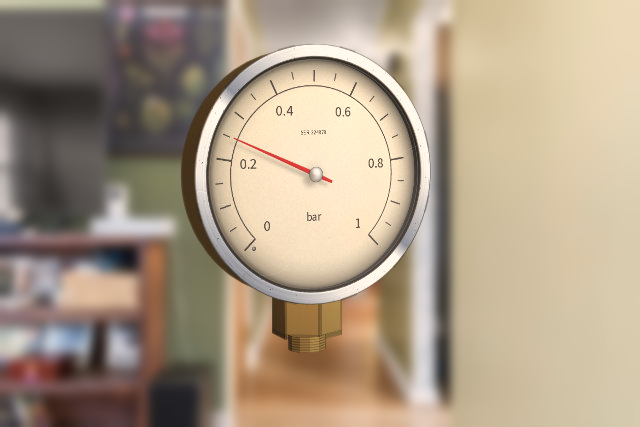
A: 0.25bar
